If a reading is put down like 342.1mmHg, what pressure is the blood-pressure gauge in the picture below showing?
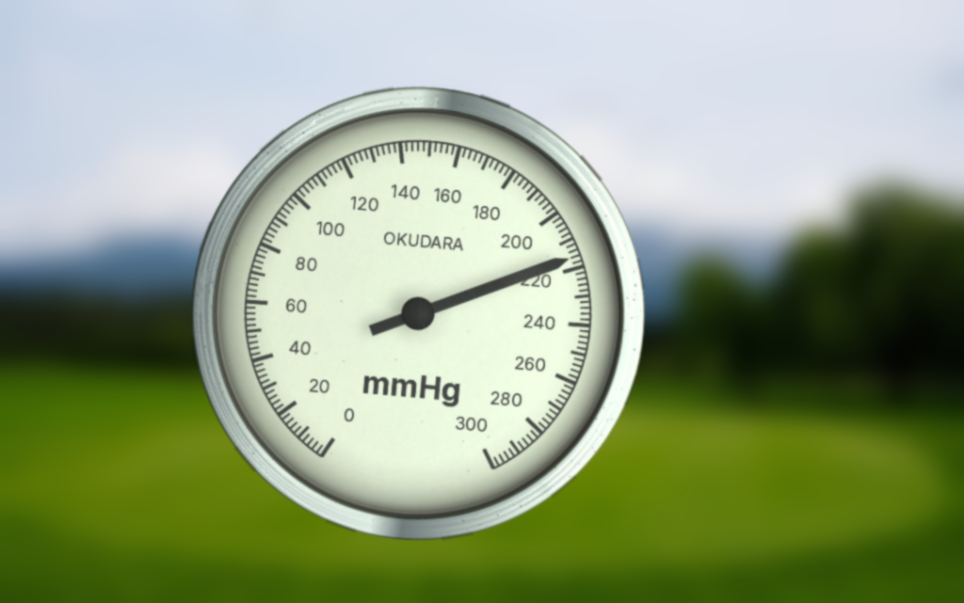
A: 216mmHg
